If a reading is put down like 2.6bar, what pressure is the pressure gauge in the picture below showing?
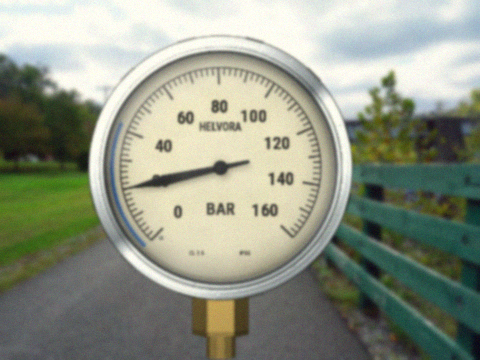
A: 20bar
